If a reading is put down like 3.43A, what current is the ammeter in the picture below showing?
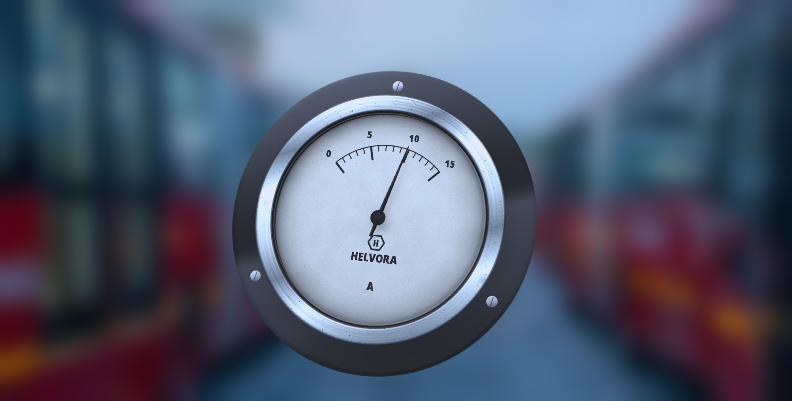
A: 10A
